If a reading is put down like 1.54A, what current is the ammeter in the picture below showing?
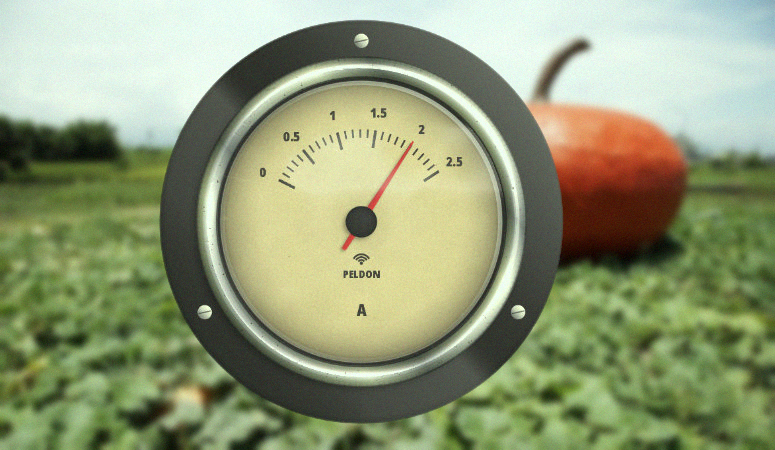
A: 2A
